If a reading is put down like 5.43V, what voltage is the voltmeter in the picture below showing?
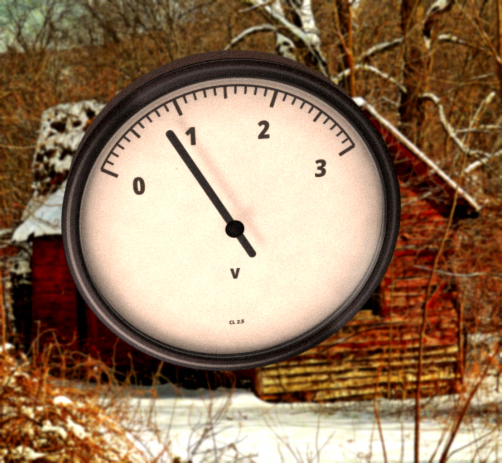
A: 0.8V
